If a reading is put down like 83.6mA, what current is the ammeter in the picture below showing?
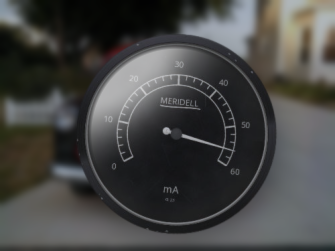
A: 56mA
